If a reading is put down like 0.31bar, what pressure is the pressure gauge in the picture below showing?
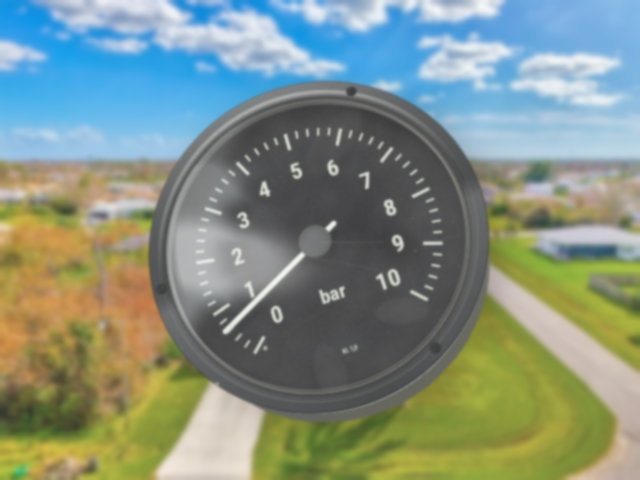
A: 0.6bar
